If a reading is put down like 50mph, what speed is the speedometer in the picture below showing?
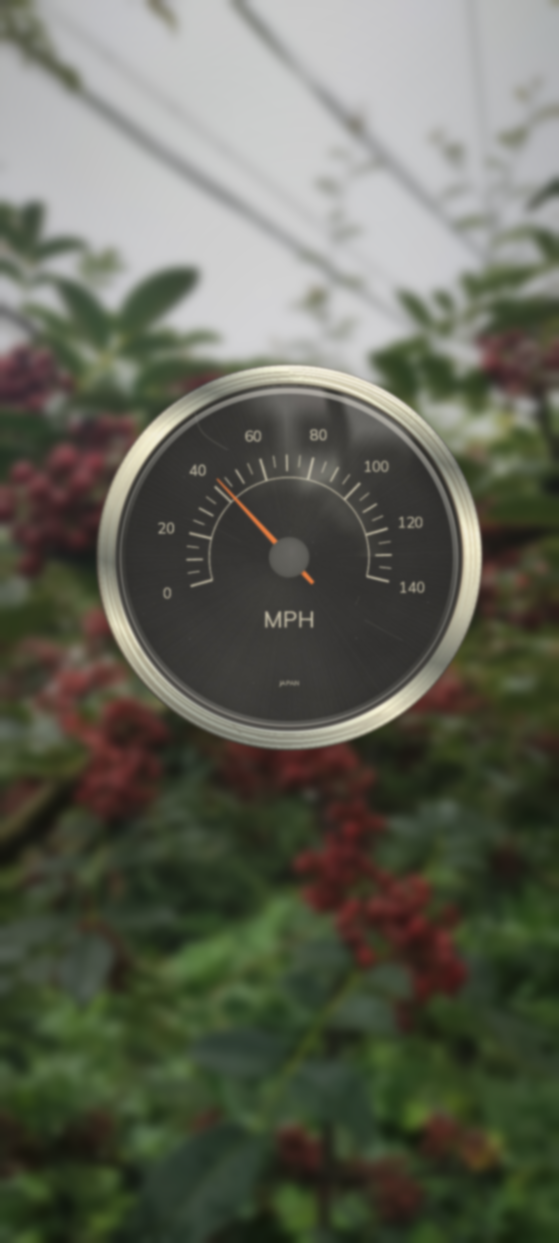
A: 42.5mph
